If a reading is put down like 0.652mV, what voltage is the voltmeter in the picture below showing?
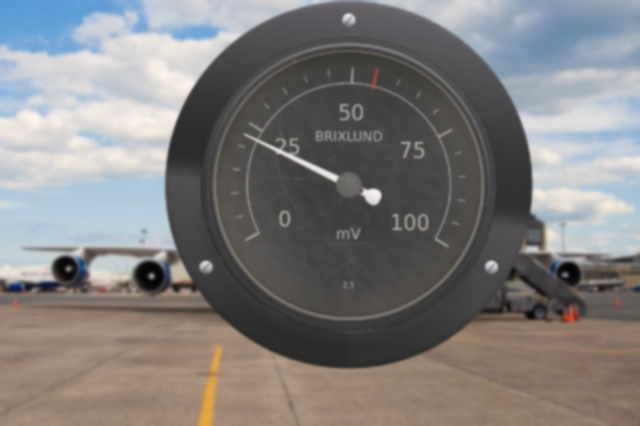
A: 22.5mV
